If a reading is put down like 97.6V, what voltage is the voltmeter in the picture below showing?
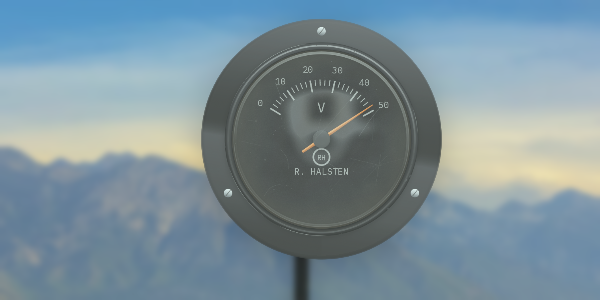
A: 48V
